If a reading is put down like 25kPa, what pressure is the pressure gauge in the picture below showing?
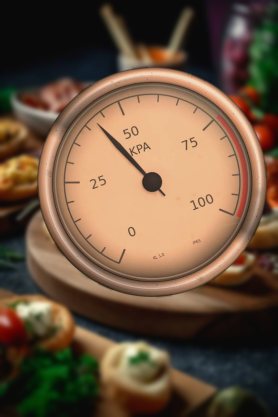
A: 42.5kPa
